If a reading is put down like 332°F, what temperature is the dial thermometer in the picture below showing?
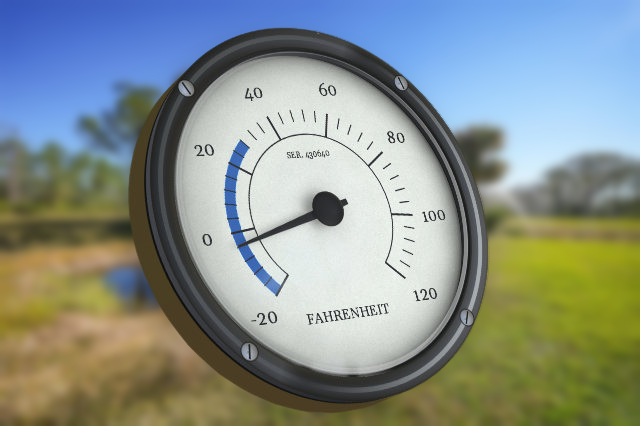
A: -4°F
